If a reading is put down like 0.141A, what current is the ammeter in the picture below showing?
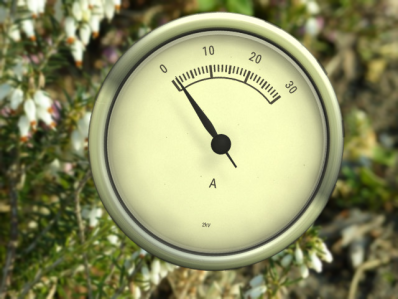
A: 1A
